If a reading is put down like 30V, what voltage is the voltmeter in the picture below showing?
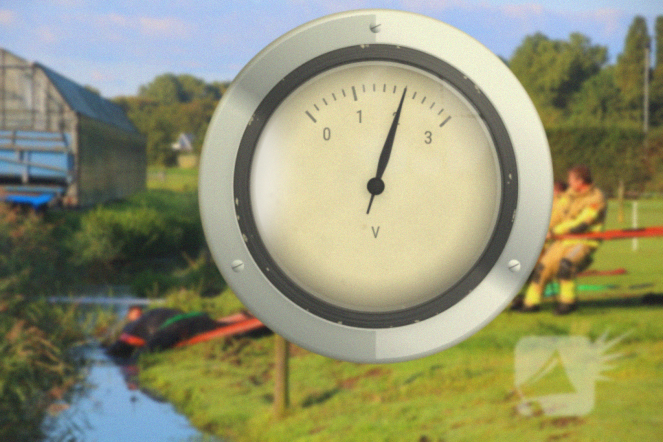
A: 2V
